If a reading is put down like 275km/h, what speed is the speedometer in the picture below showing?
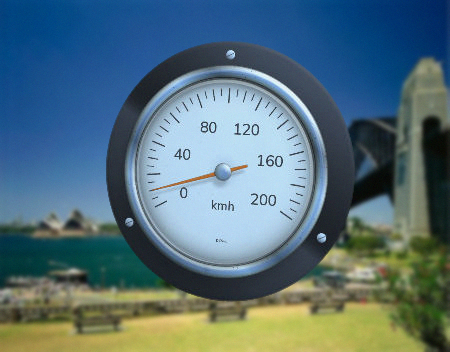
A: 10km/h
